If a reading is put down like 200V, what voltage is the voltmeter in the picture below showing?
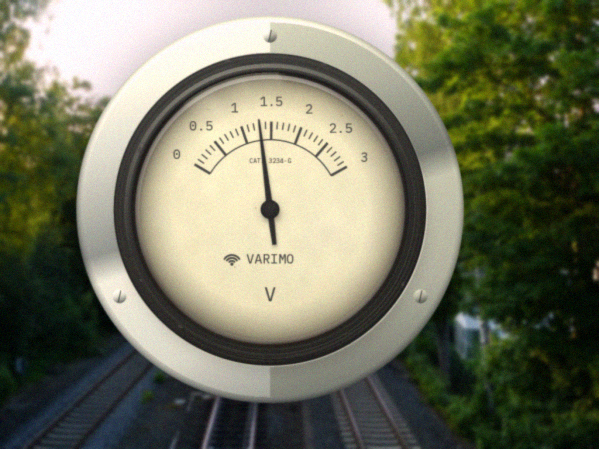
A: 1.3V
